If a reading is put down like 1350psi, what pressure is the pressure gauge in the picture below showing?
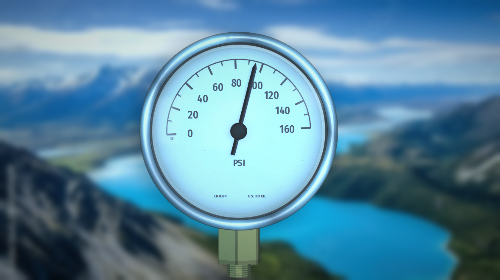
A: 95psi
